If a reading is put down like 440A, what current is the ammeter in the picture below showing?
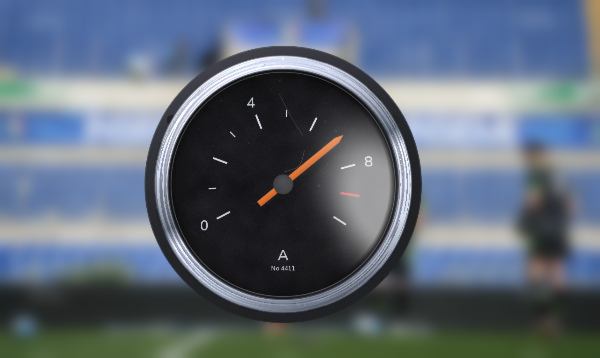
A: 7A
